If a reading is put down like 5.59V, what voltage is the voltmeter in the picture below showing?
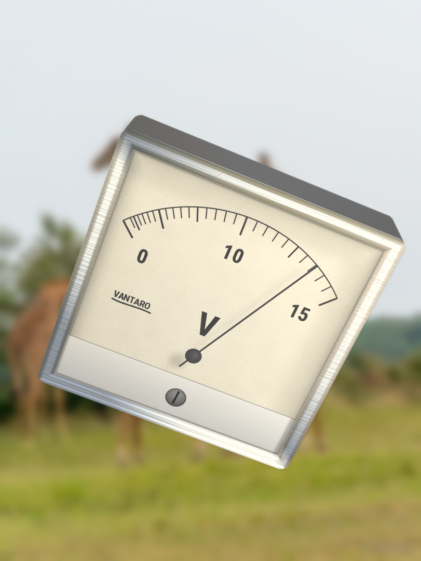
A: 13.5V
